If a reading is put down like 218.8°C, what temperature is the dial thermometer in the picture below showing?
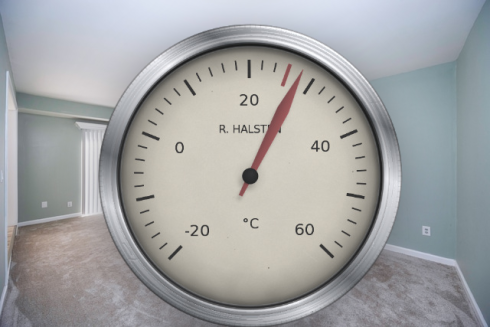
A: 28°C
